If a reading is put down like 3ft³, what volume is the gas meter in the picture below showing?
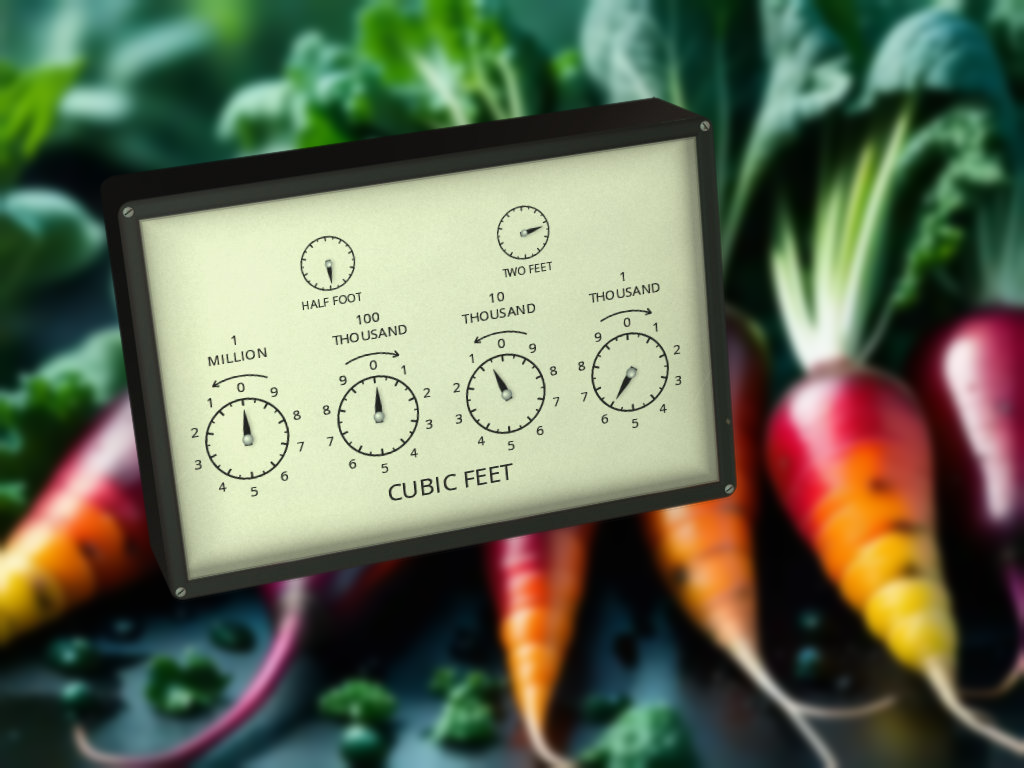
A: 600ft³
